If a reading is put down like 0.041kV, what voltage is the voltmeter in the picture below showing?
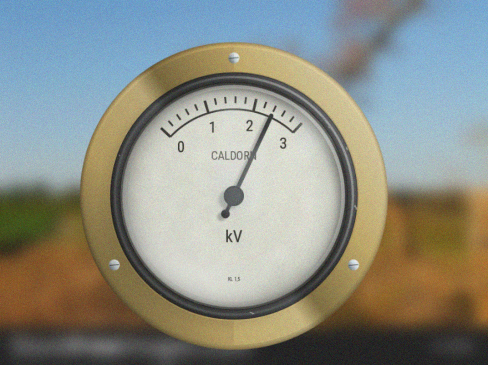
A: 2.4kV
